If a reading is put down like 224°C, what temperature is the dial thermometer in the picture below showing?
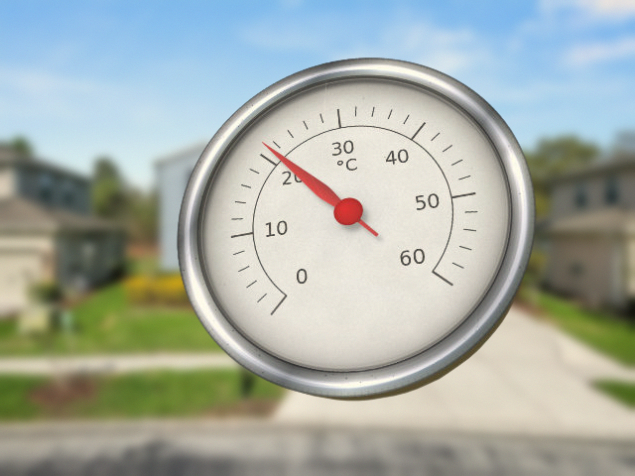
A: 21°C
